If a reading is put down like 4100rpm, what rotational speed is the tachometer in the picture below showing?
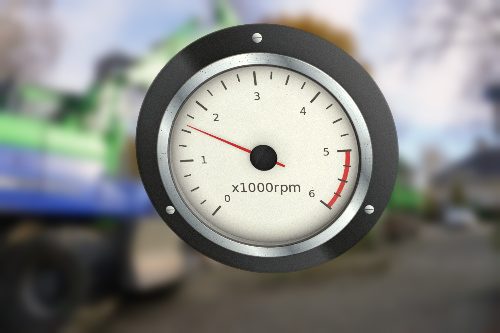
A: 1625rpm
